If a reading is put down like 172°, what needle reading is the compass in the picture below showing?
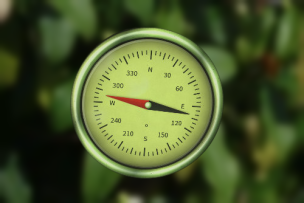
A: 280°
